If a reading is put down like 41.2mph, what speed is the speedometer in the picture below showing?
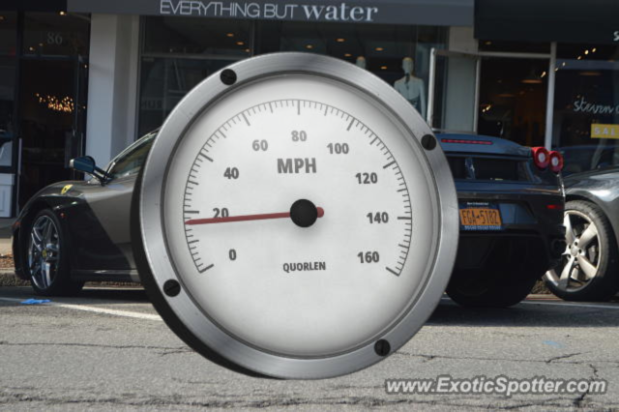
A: 16mph
